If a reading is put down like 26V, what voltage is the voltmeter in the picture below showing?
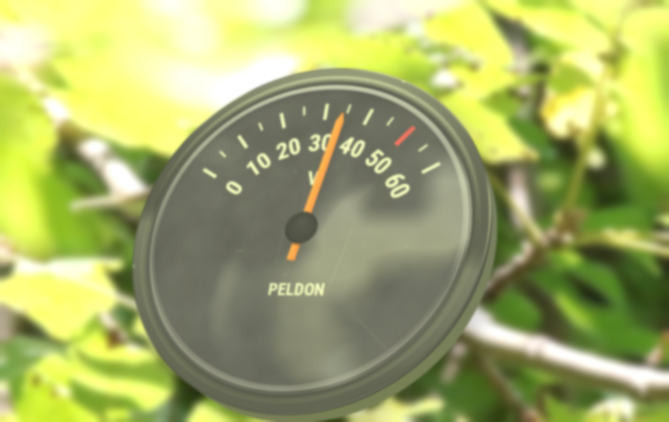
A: 35V
